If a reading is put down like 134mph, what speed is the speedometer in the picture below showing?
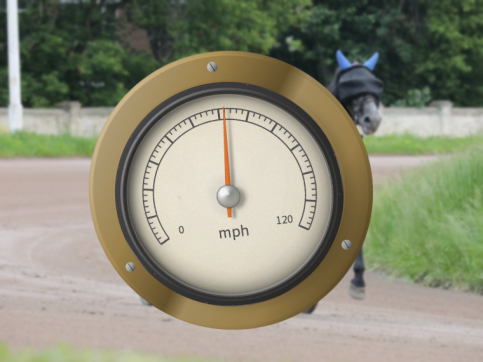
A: 62mph
